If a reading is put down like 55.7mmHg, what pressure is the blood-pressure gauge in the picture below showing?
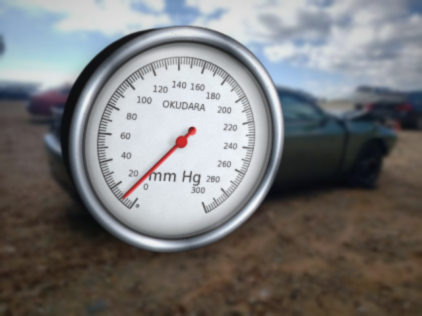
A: 10mmHg
